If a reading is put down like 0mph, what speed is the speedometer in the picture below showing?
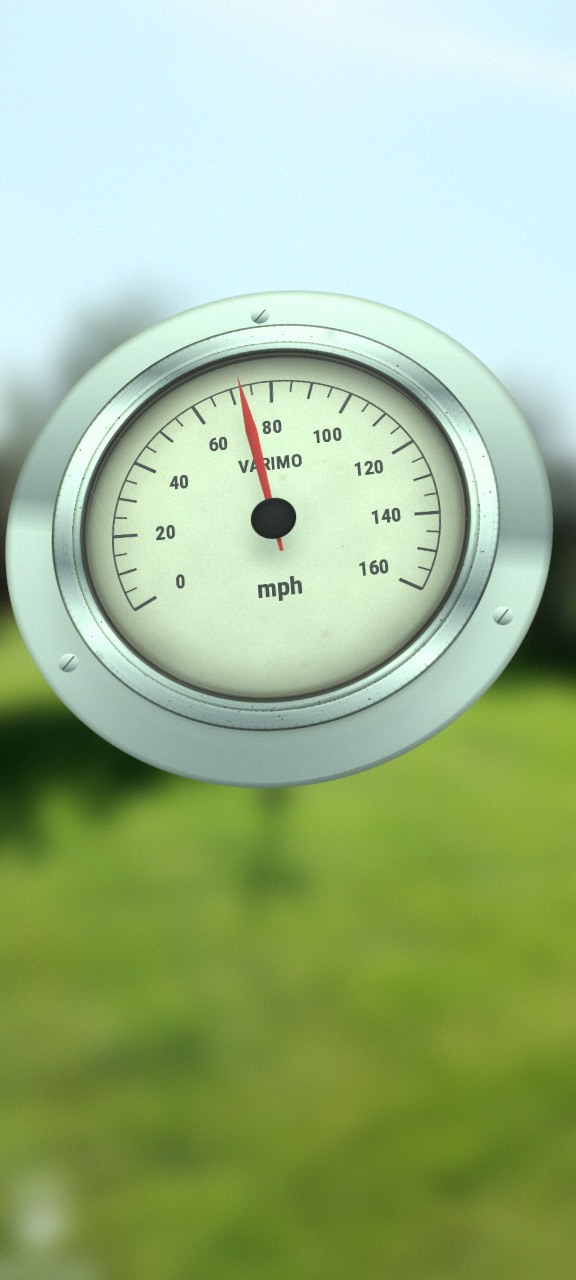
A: 72.5mph
